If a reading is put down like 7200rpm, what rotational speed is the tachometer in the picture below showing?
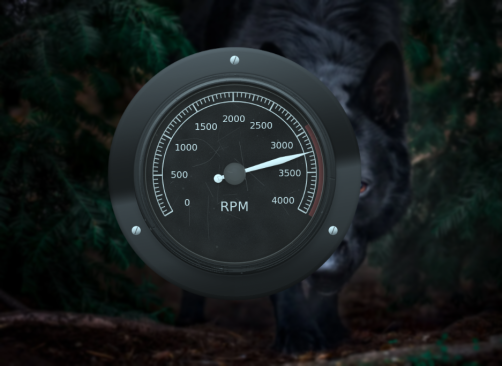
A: 3250rpm
